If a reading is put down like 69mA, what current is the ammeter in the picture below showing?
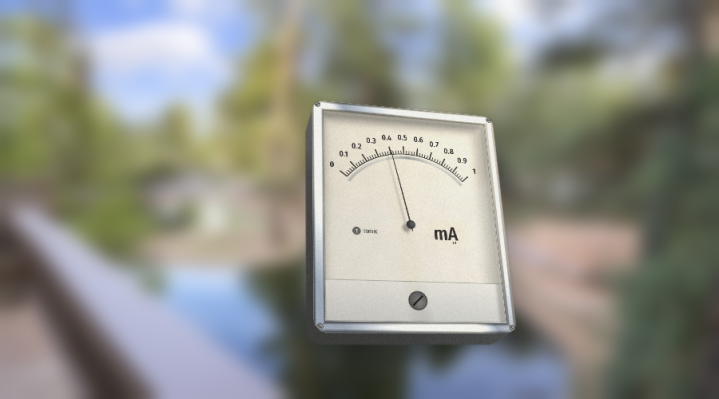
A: 0.4mA
